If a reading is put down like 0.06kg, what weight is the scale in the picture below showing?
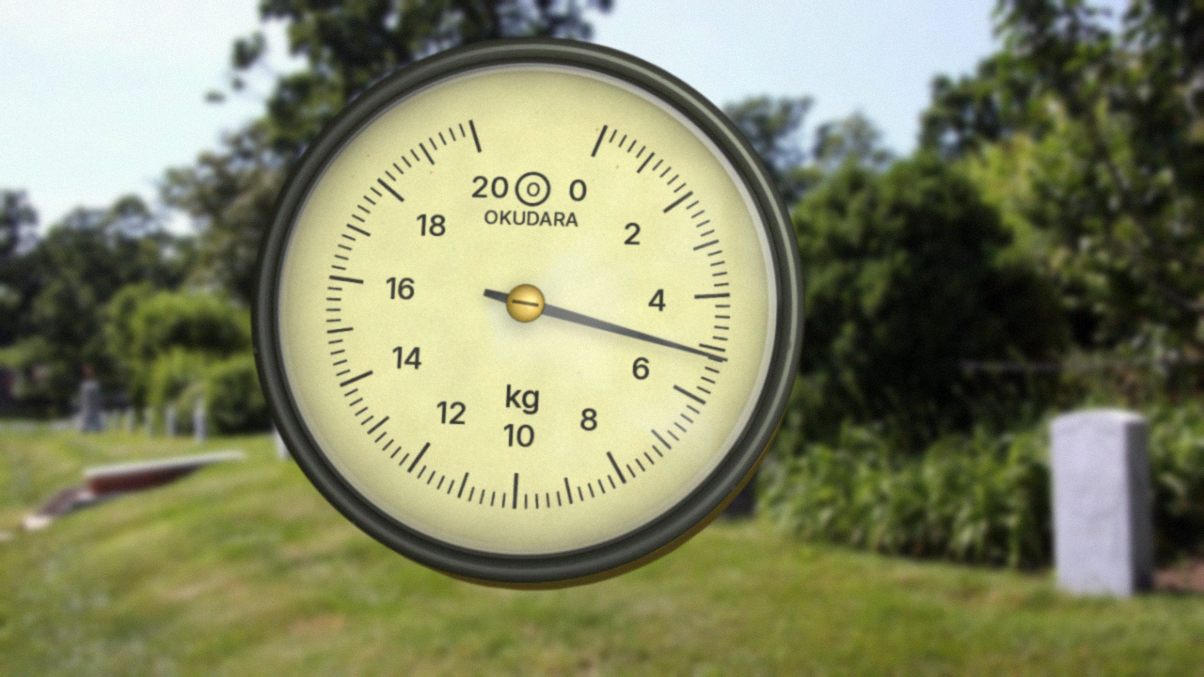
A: 5.2kg
